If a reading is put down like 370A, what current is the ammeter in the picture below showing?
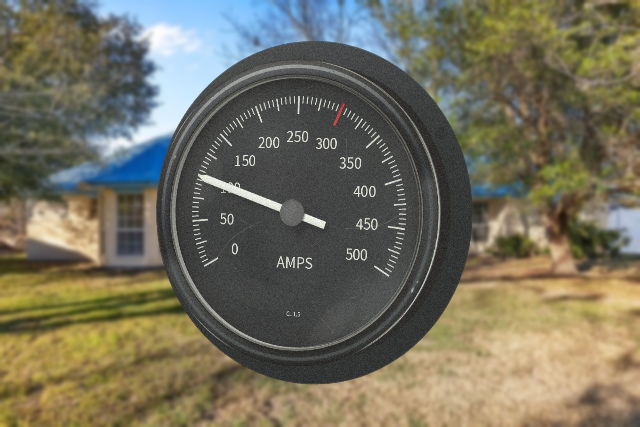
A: 100A
